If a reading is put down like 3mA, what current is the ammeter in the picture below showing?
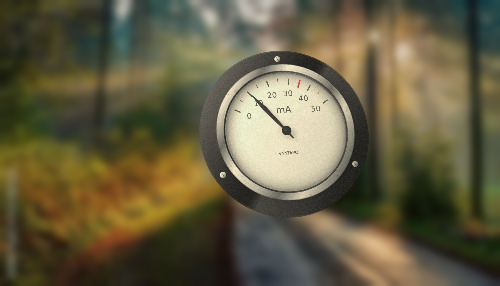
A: 10mA
